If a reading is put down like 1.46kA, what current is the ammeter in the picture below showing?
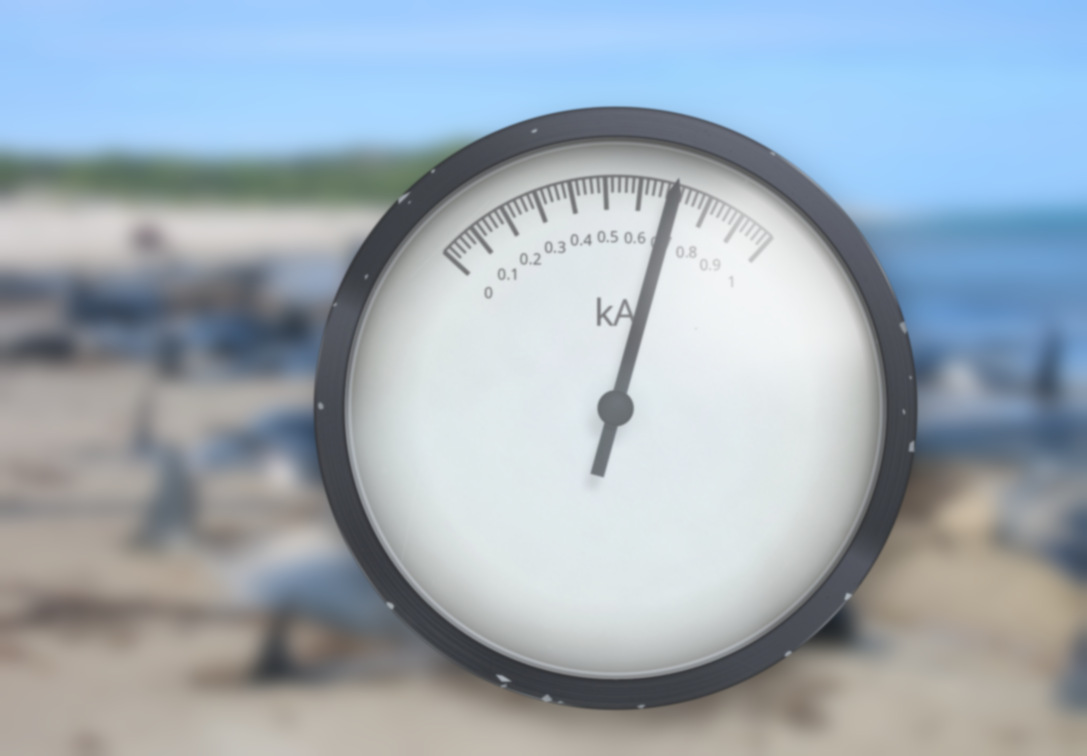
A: 0.7kA
